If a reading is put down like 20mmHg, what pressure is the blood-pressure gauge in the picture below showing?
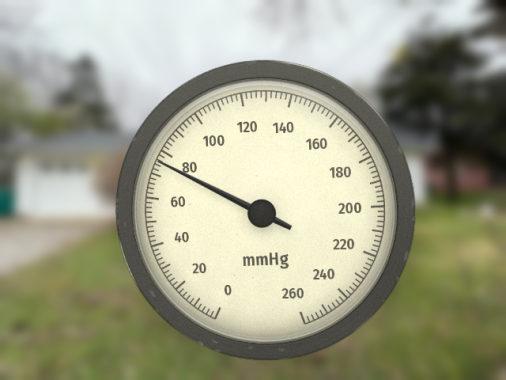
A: 76mmHg
